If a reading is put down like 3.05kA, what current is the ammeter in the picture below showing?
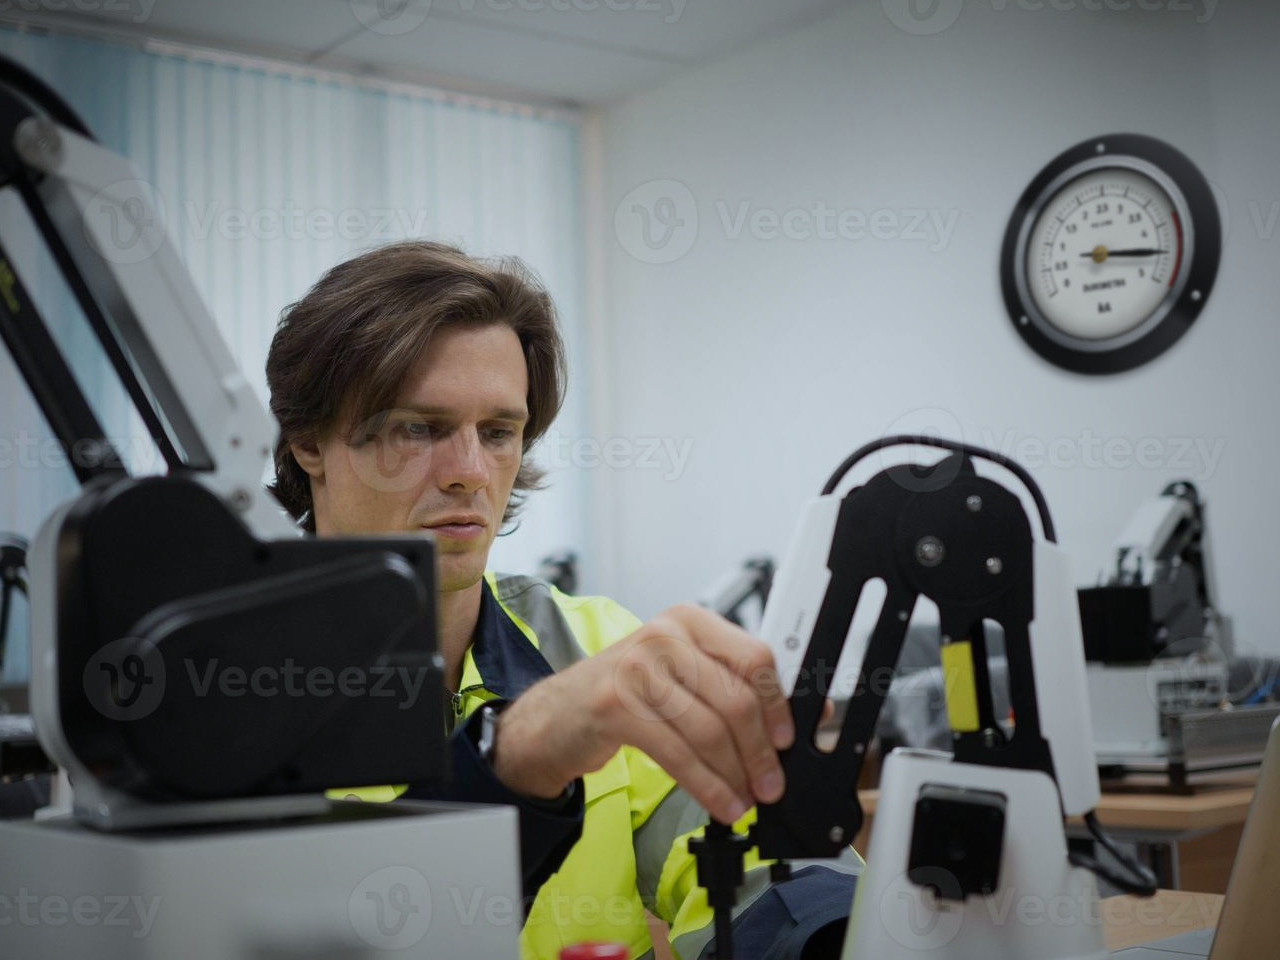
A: 4.5kA
